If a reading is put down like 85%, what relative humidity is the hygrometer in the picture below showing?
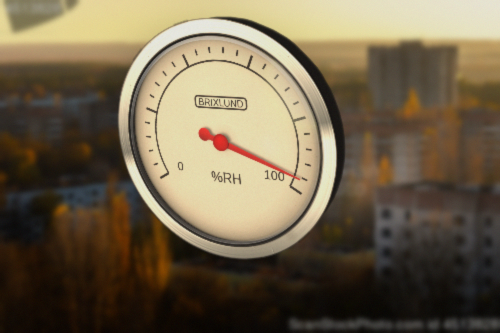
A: 96%
